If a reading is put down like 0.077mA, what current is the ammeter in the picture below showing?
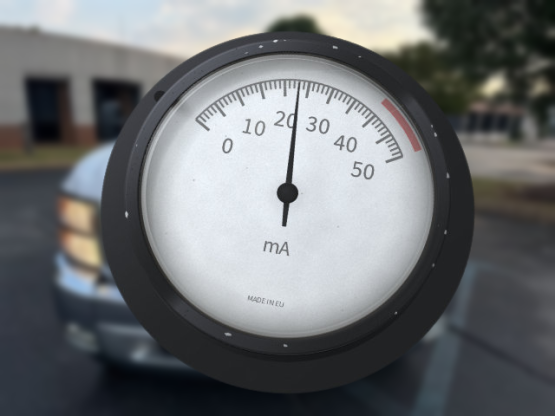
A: 23mA
